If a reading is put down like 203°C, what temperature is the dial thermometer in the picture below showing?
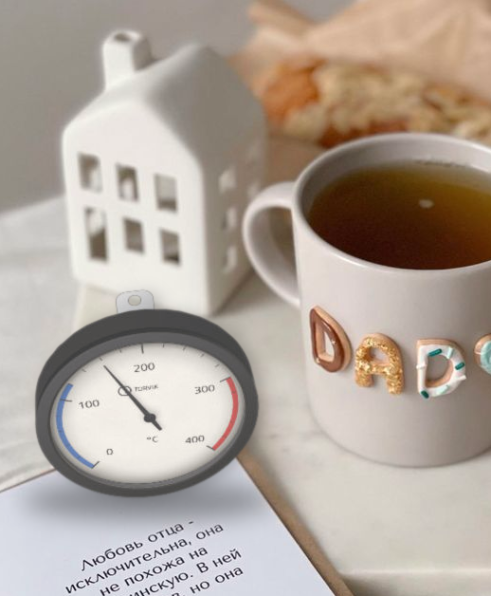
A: 160°C
